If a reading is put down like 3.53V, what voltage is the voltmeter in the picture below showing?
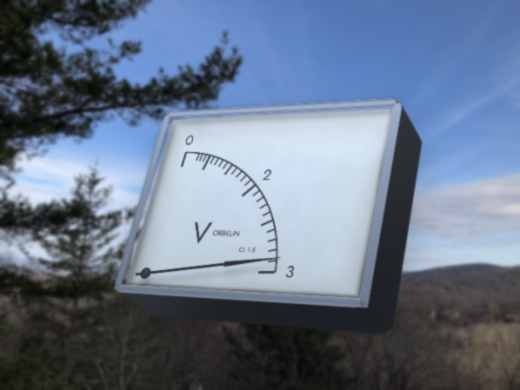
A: 2.9V
